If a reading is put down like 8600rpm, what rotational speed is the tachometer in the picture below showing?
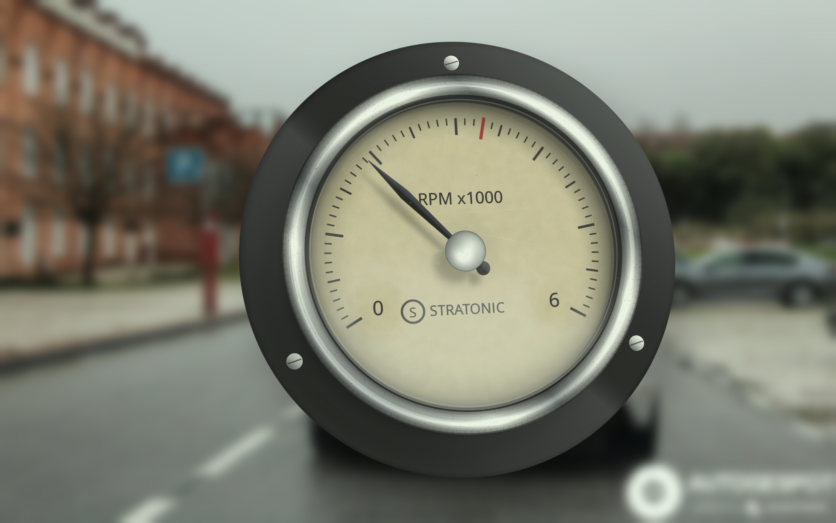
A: 1900rpm
